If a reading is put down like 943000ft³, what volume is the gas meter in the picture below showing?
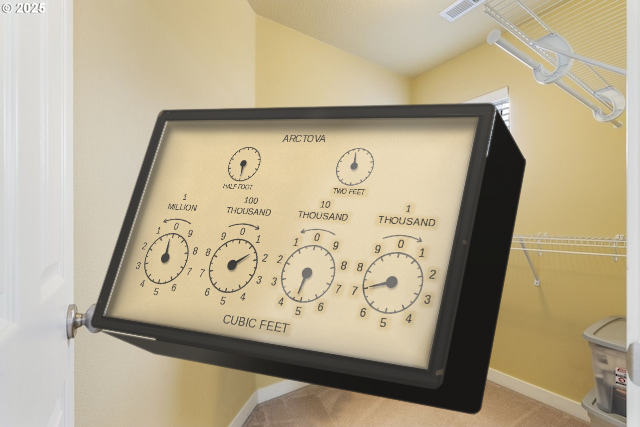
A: 14700ft³
